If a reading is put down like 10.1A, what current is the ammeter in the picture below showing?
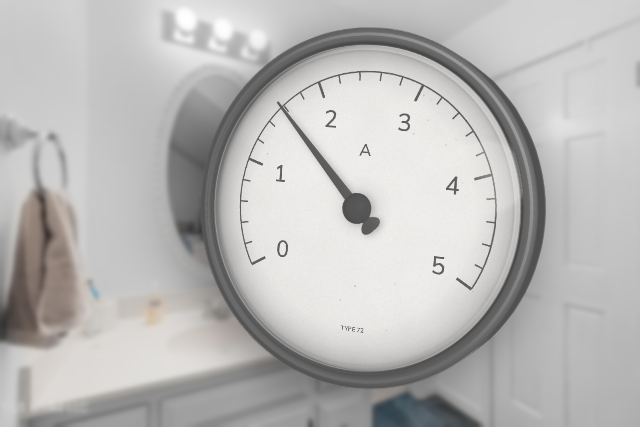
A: 1.6A
